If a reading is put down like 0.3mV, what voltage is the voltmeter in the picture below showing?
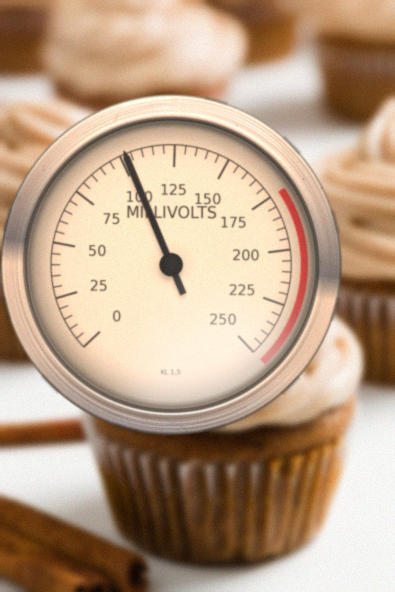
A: 102.5mV
